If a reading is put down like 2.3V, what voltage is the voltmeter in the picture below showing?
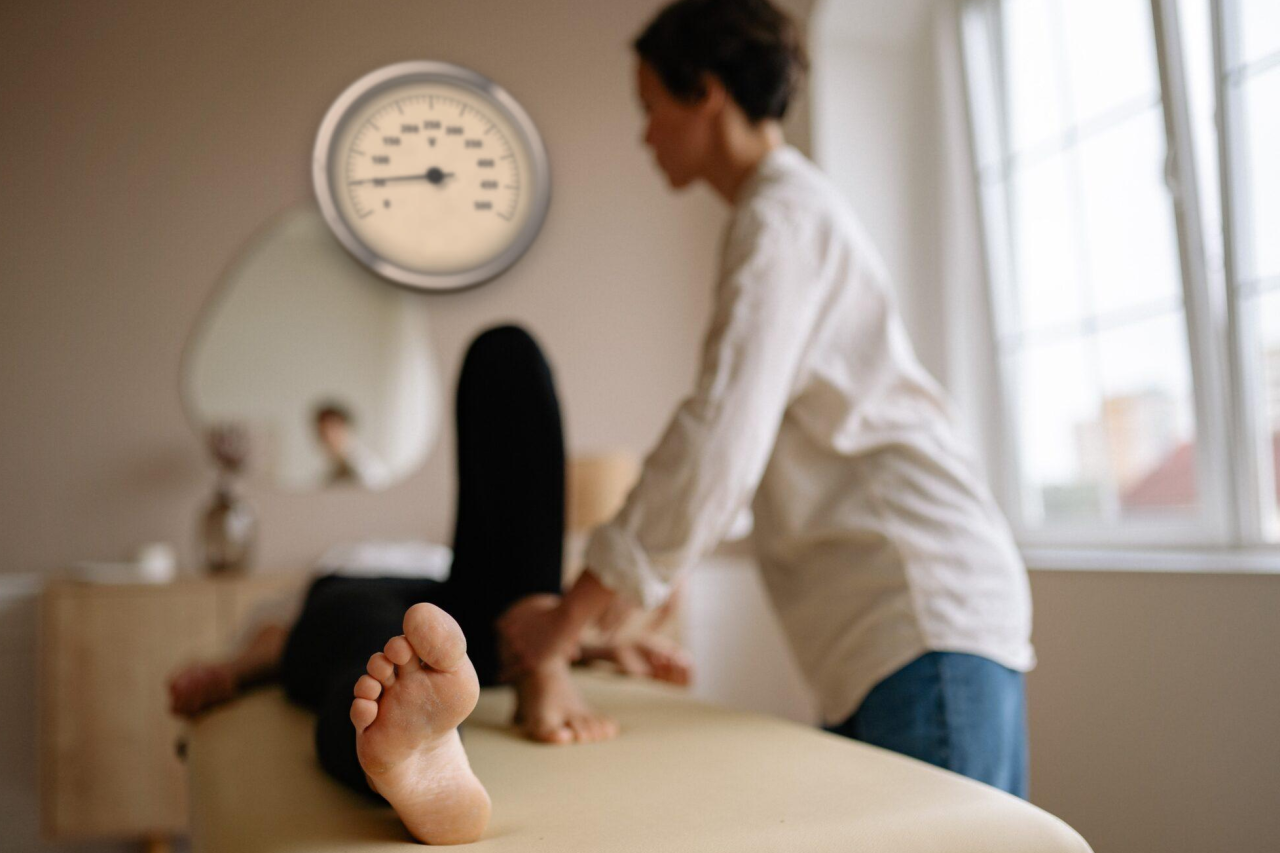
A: 50V
